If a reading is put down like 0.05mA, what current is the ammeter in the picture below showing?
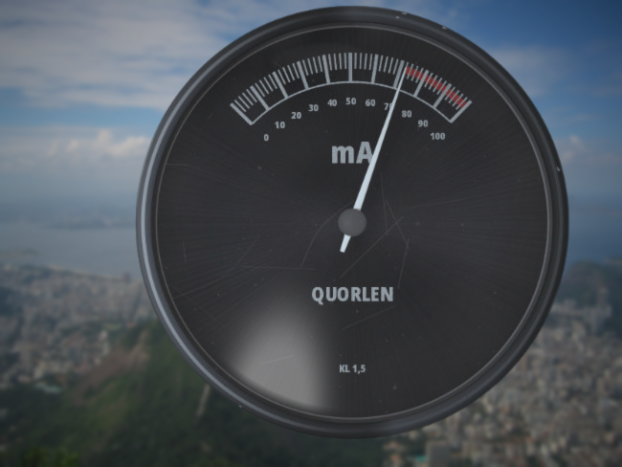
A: 72mA
